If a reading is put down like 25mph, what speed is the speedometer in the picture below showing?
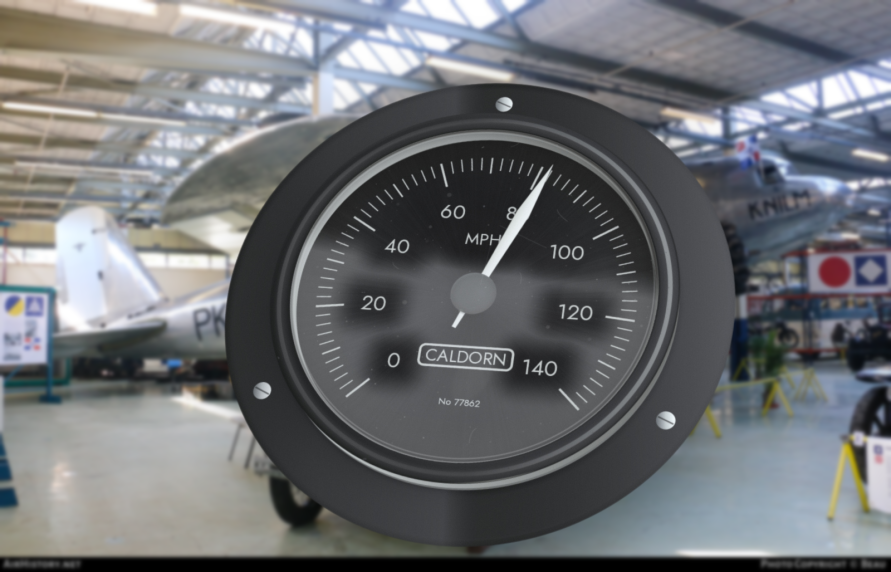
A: 82mph
